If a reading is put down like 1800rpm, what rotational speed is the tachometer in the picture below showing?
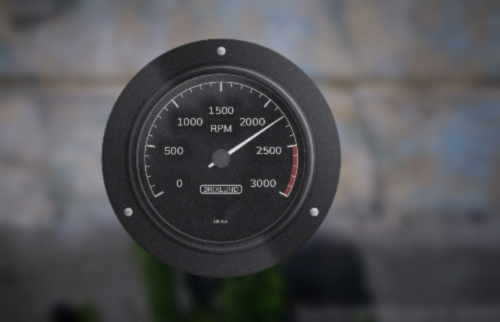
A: 2200rpm
